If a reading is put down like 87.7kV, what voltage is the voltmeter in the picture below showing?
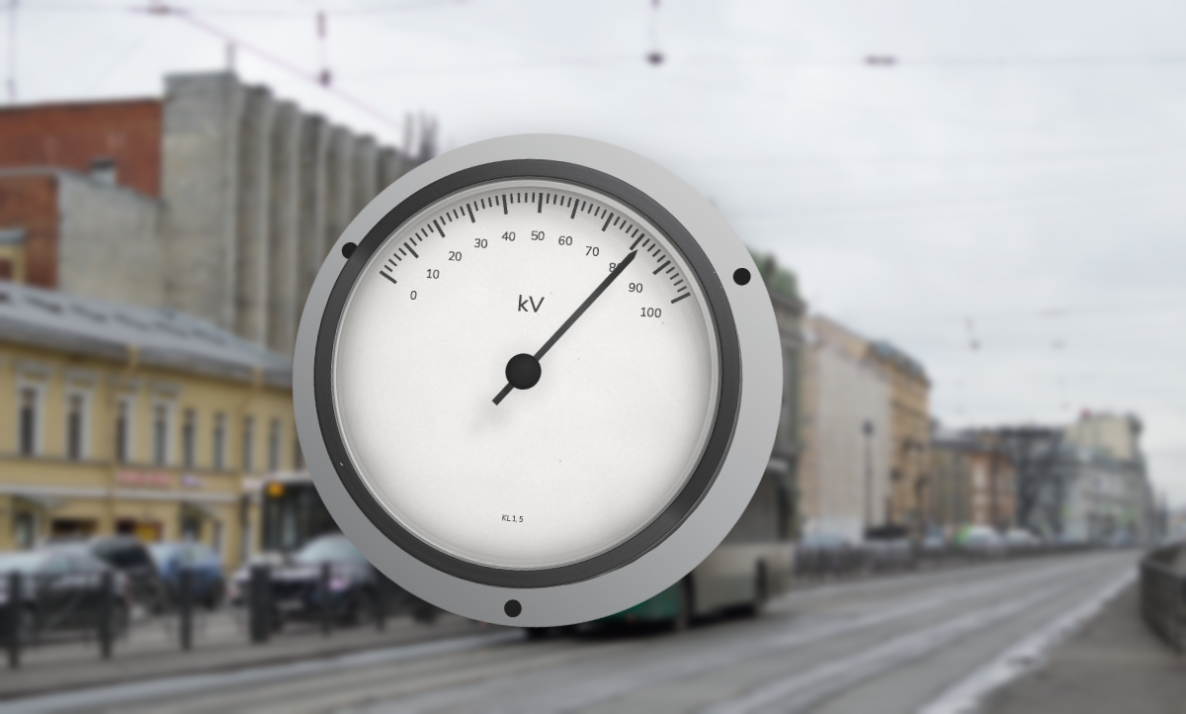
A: 82kV
